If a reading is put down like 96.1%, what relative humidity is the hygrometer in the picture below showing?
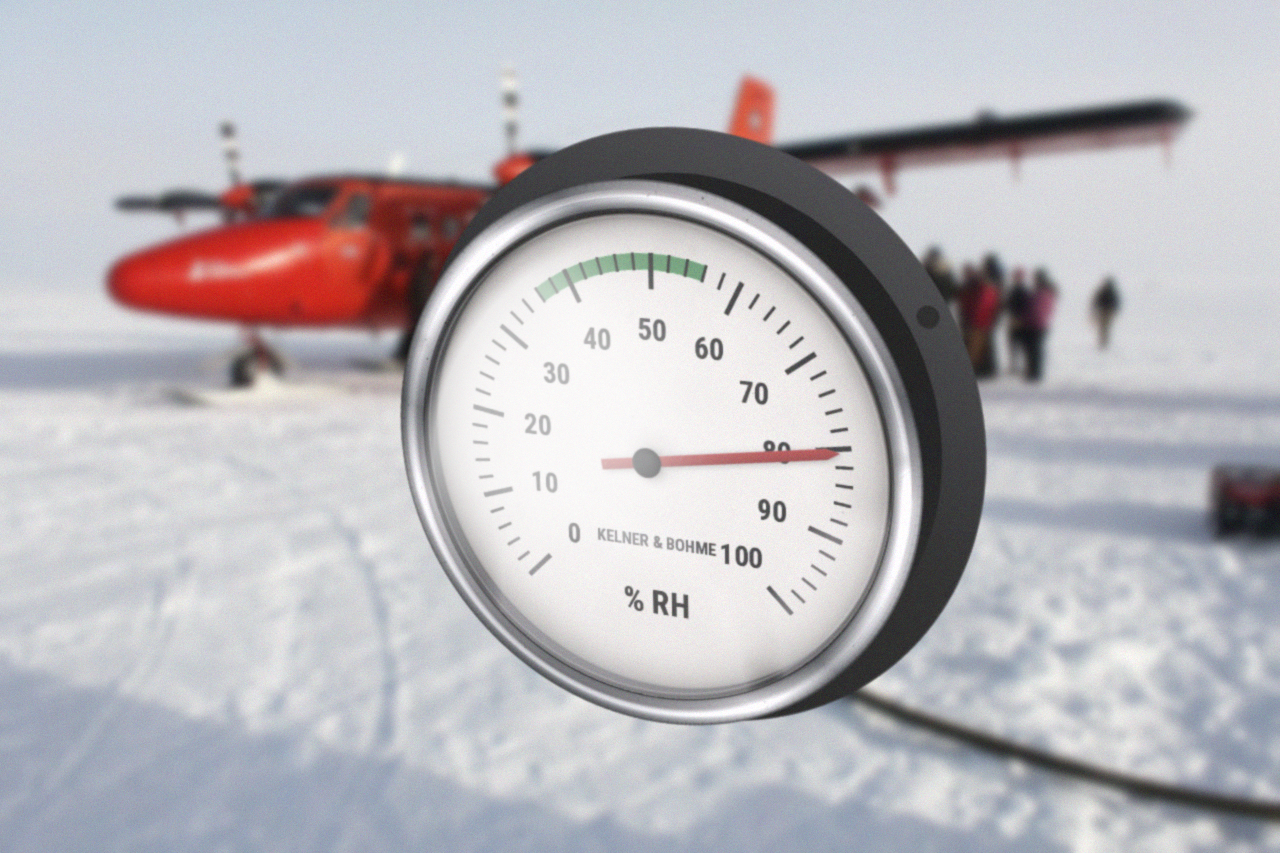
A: 80%
